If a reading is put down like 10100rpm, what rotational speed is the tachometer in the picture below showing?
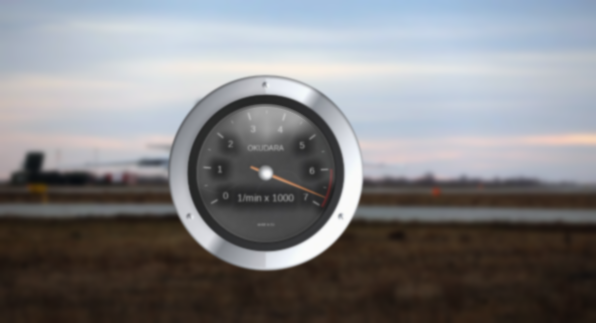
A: 6750rpm
